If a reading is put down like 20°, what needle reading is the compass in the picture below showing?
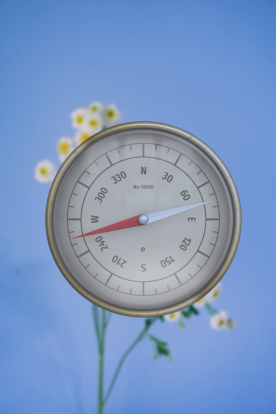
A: 255°
